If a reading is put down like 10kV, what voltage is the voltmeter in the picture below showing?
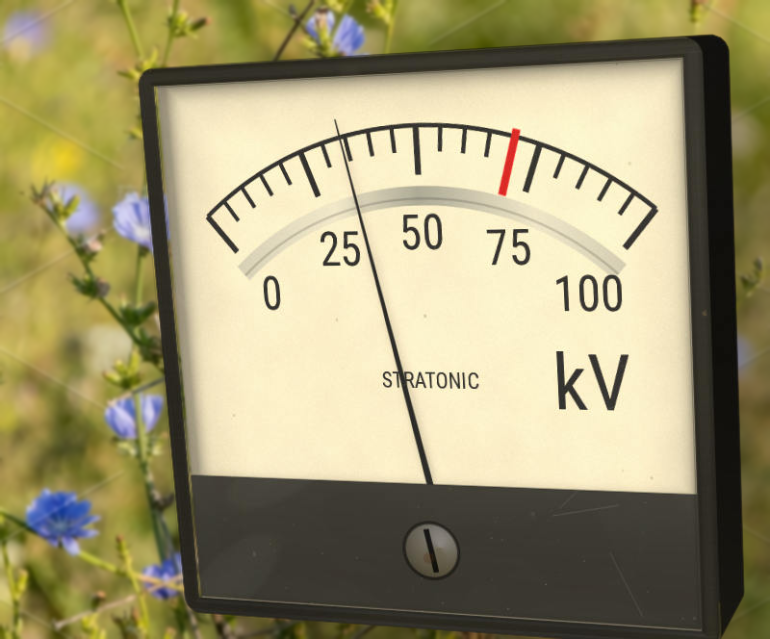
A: 35kV
